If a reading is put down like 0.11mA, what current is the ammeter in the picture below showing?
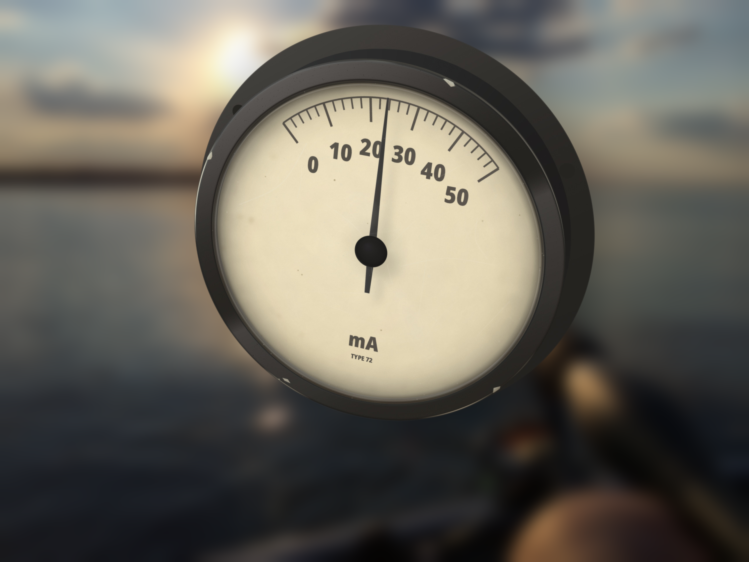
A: 24mA
